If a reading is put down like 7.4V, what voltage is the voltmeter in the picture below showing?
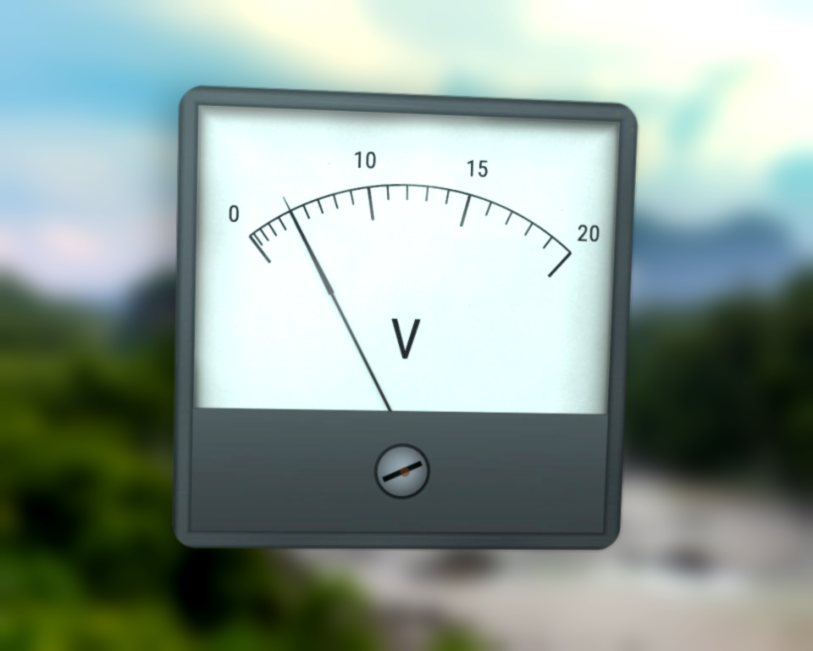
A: 5V
